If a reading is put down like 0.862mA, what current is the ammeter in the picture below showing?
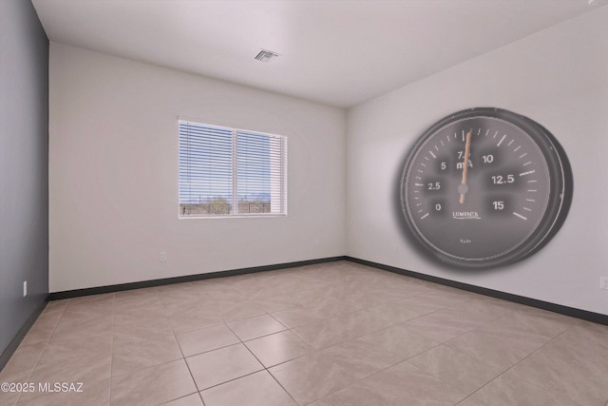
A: 8mA
